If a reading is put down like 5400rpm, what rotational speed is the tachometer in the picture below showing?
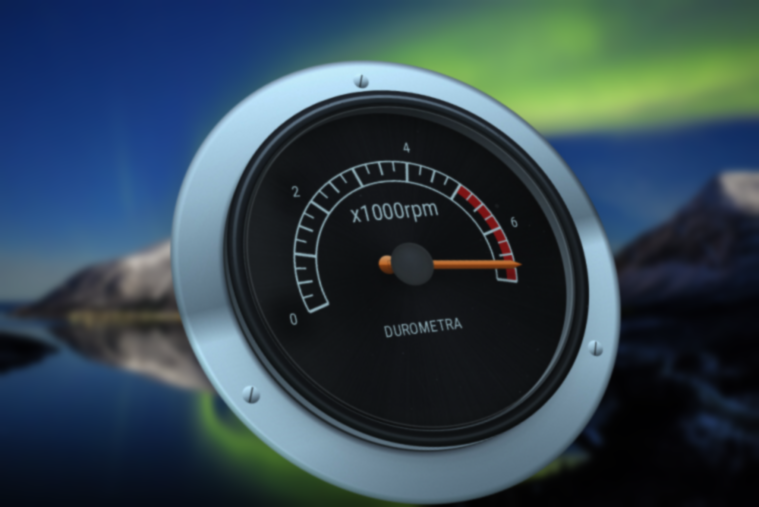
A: 6750rpm
